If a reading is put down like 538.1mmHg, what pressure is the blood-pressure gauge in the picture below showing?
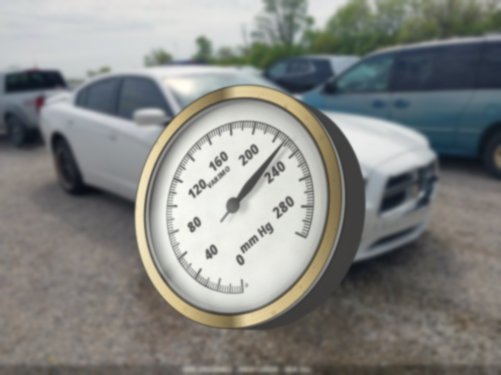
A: 230mmHg
